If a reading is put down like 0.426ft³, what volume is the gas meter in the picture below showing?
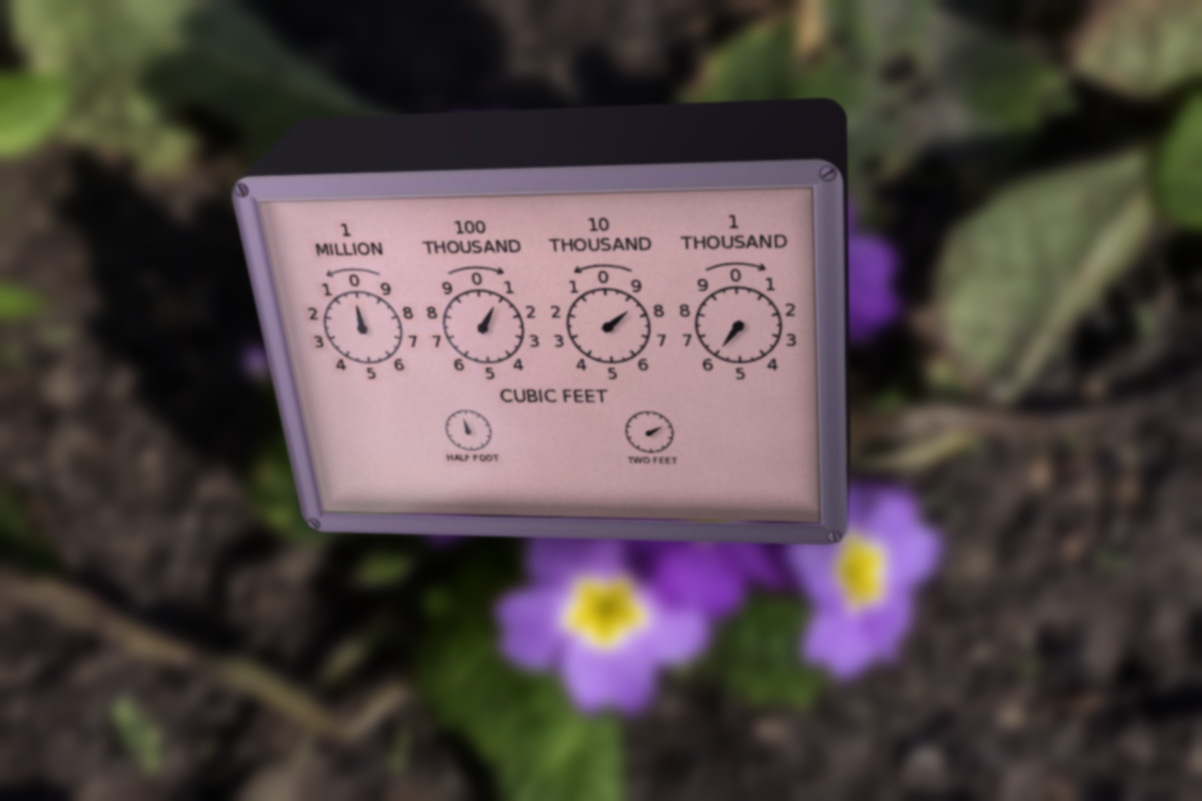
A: 8600ft³
